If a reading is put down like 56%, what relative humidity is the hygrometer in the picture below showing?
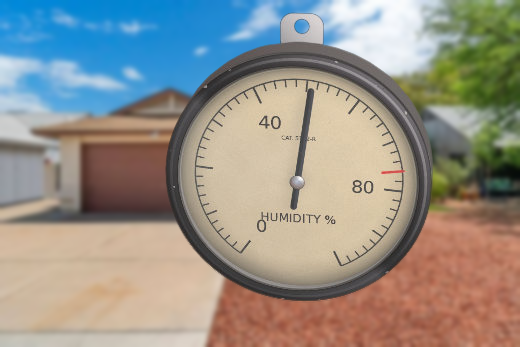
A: 51%
